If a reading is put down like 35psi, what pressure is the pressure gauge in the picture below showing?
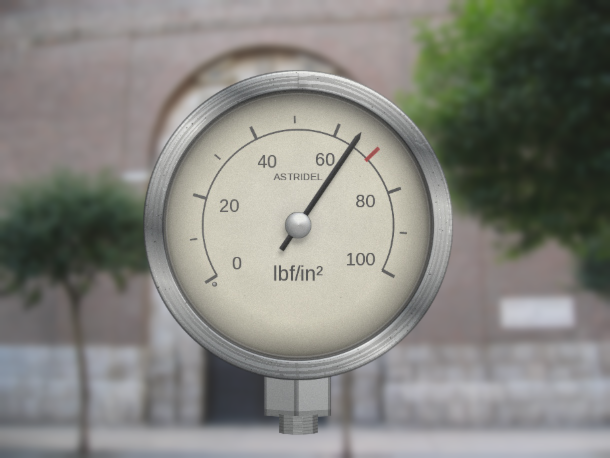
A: 65psi
